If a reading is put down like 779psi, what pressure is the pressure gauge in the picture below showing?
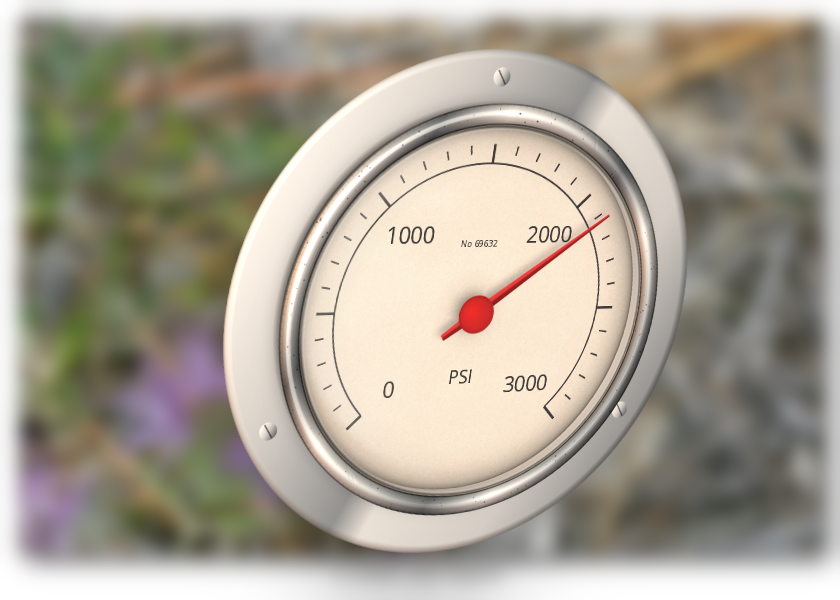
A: 2100psi
